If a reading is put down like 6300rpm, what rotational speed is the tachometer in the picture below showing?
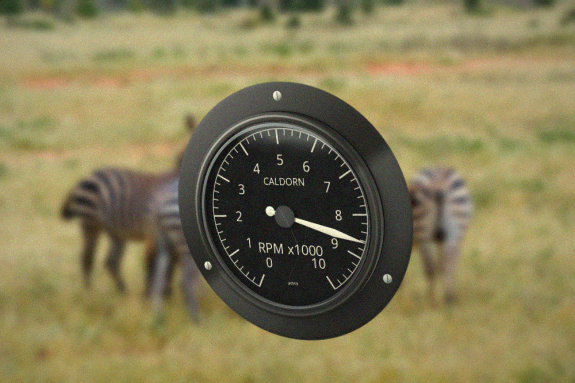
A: 8600rpm
